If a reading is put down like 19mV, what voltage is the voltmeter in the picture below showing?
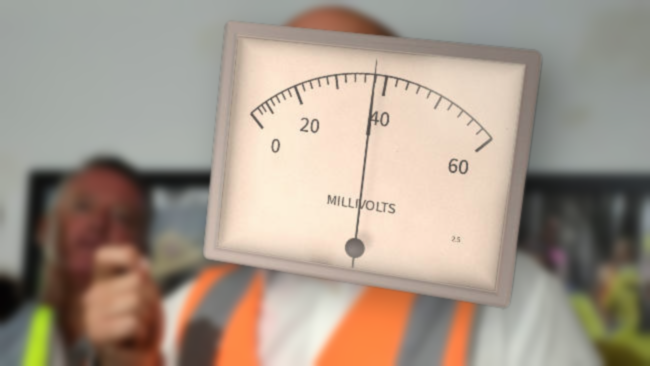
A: 38mV
